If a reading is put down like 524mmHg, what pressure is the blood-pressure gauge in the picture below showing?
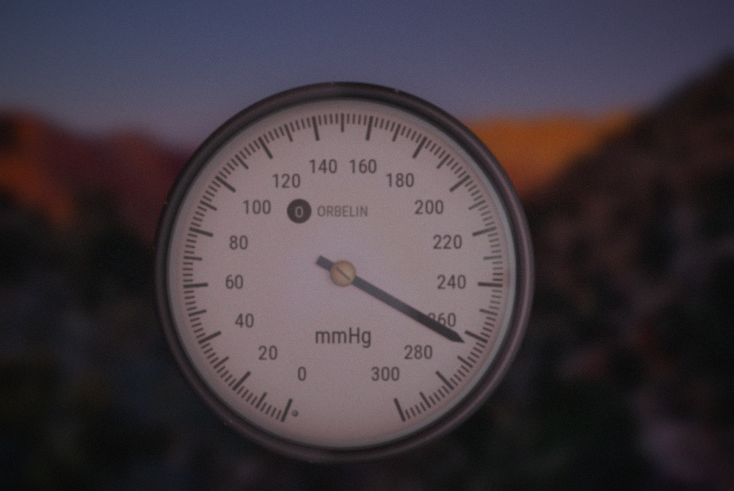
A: 264mmHg
